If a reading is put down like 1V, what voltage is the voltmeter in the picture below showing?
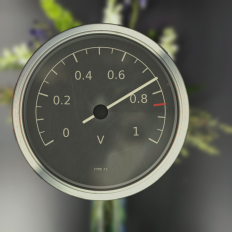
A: 0.75V
